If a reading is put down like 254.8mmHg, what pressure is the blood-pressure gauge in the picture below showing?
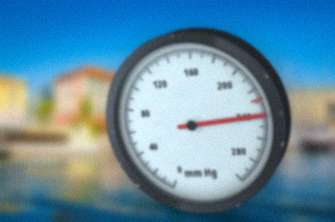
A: 240mmHg
